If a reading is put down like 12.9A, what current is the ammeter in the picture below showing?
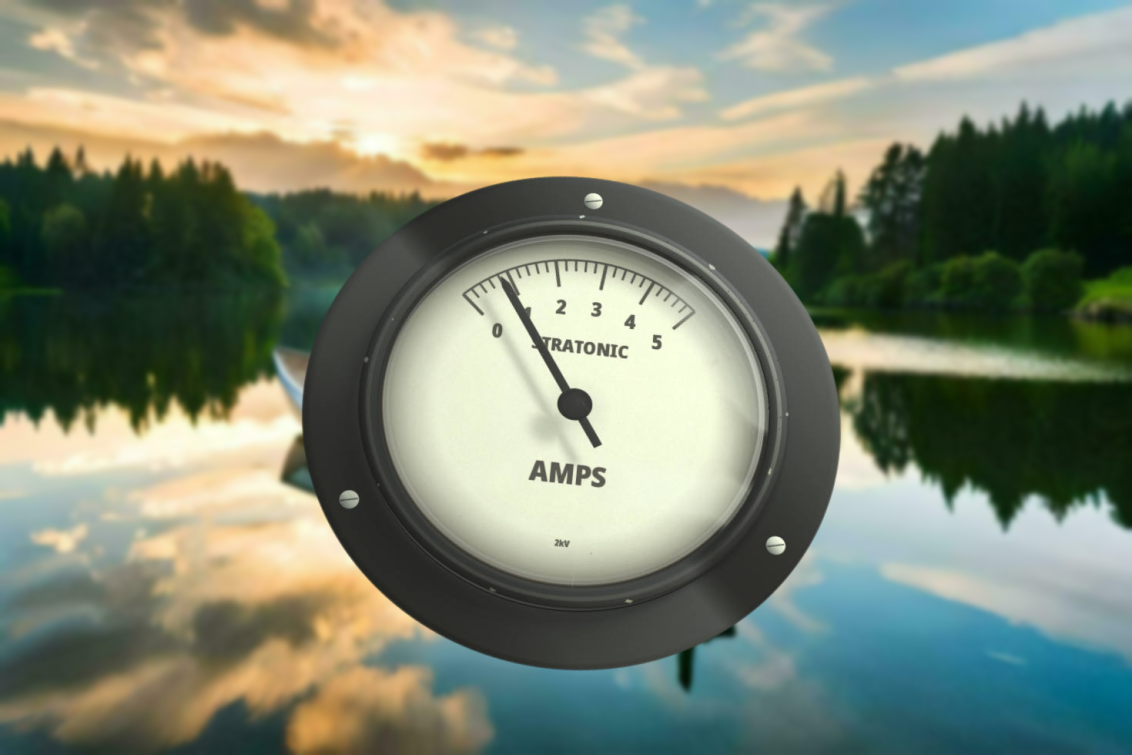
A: 0.8A
